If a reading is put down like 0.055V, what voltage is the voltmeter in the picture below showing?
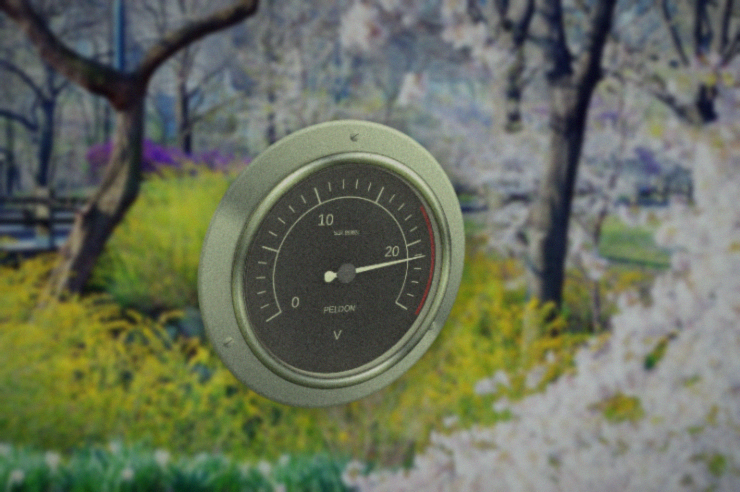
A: 21V
